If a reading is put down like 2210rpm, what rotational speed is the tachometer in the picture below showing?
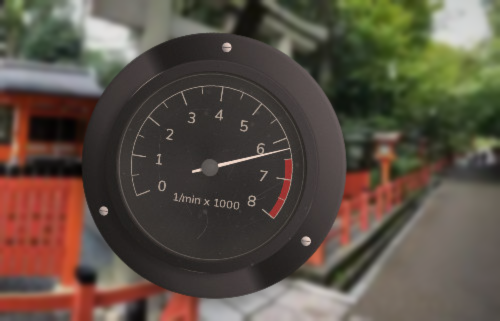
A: 6250rpm
